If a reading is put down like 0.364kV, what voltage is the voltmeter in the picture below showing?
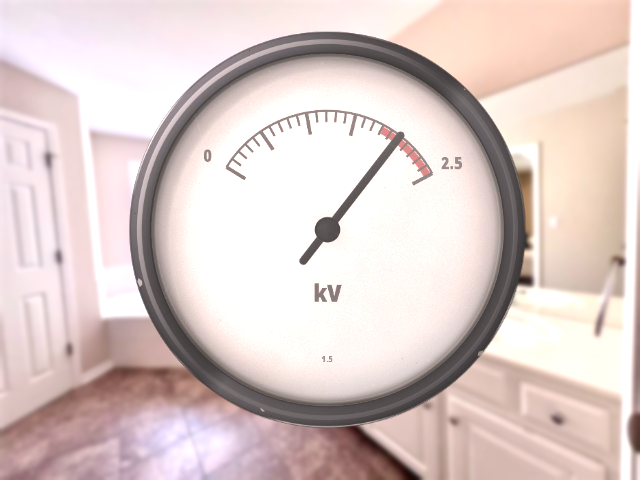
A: 2kV
